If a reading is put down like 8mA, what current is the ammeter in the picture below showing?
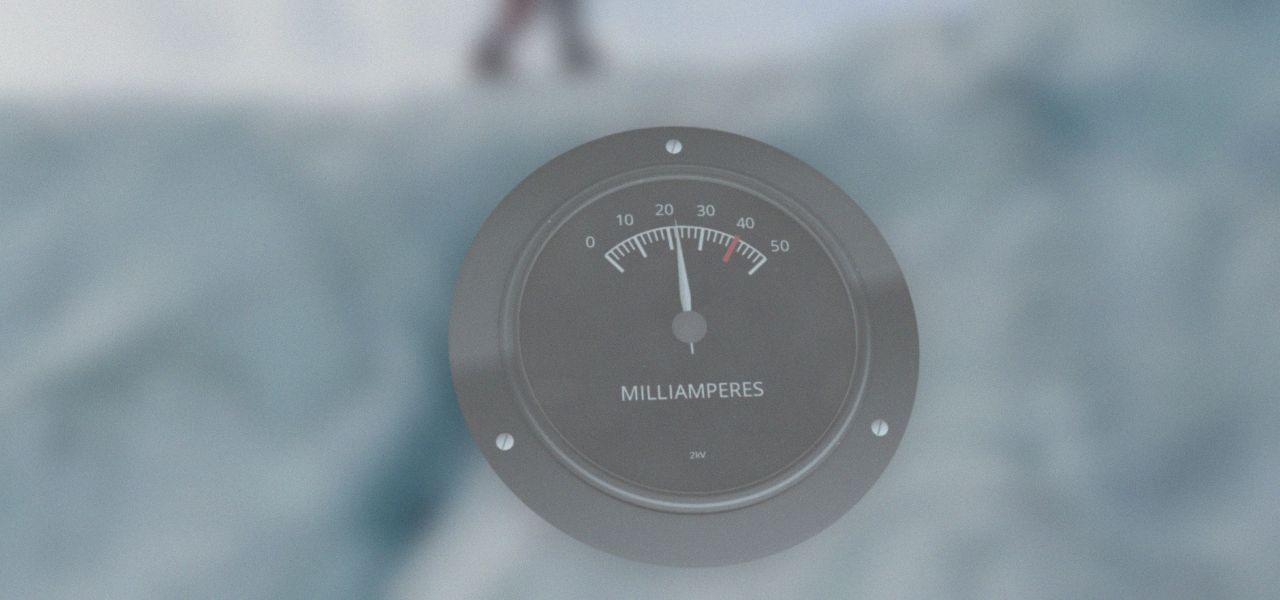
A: 22mA
